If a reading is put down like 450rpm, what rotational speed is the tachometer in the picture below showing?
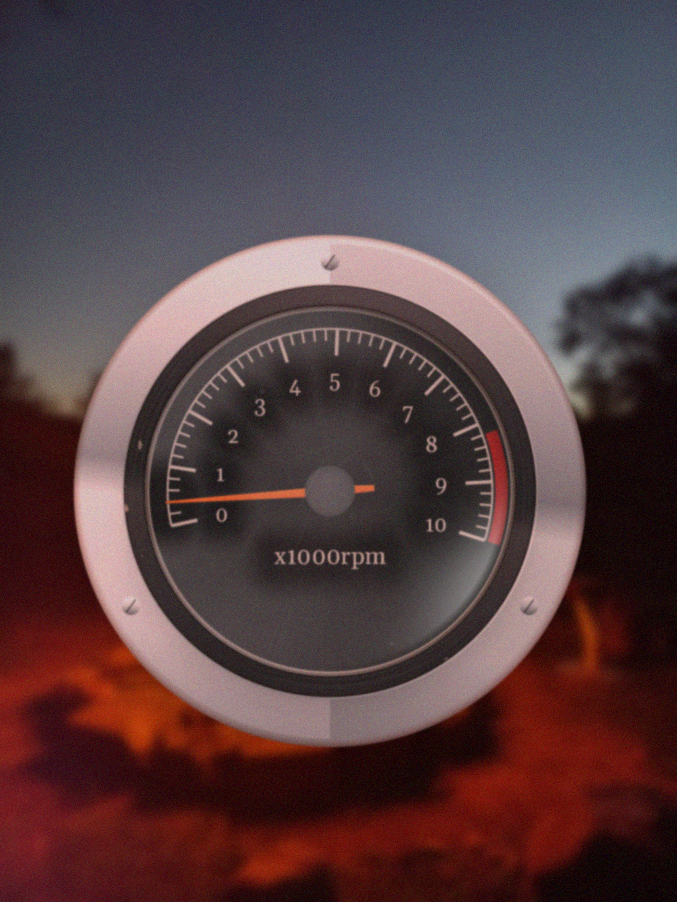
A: 400rpm
